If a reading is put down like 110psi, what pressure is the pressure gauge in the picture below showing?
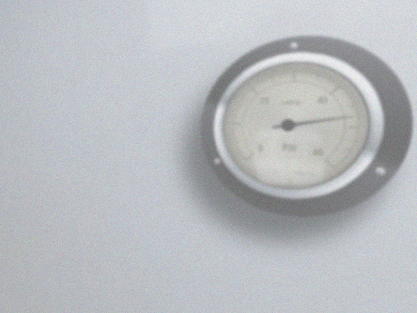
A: 47.5psi
